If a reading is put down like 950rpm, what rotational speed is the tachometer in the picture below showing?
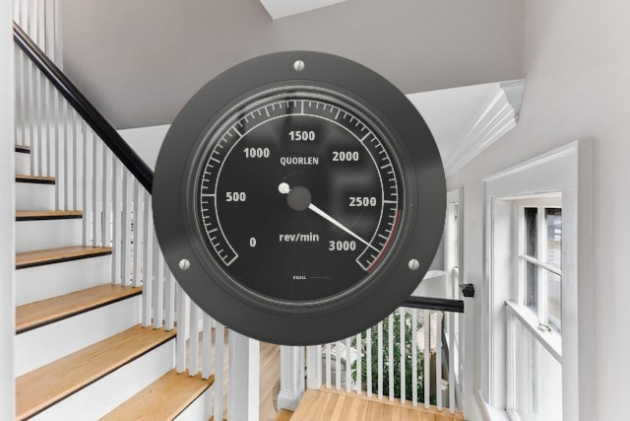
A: 2850rpm
